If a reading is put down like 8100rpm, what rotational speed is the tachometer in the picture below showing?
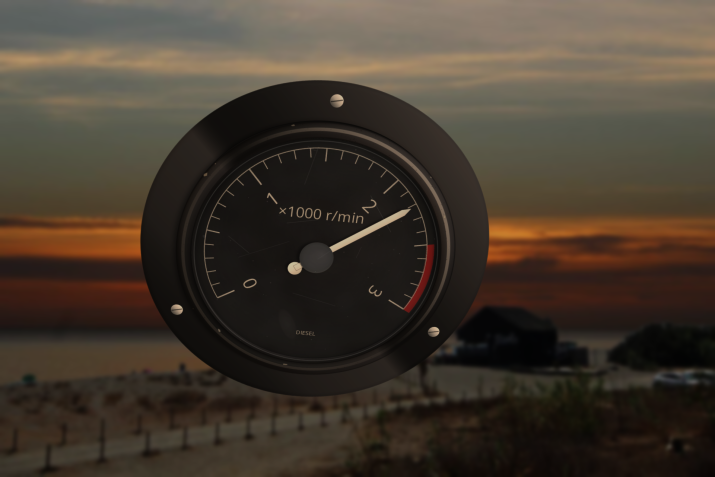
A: 2200rpm
